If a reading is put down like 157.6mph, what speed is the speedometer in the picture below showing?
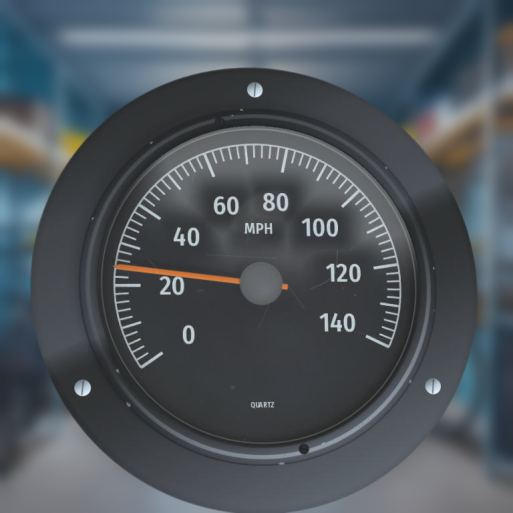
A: 24mph
